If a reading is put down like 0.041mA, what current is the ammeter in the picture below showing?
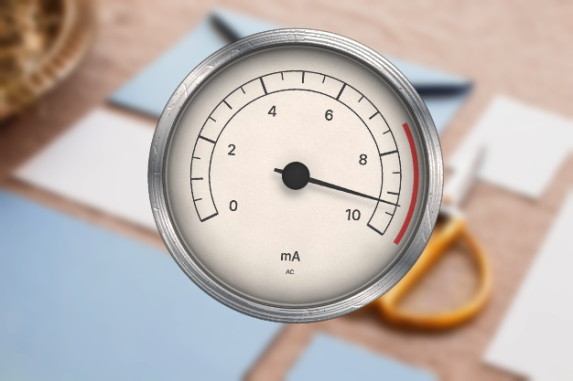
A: 9.25mA
